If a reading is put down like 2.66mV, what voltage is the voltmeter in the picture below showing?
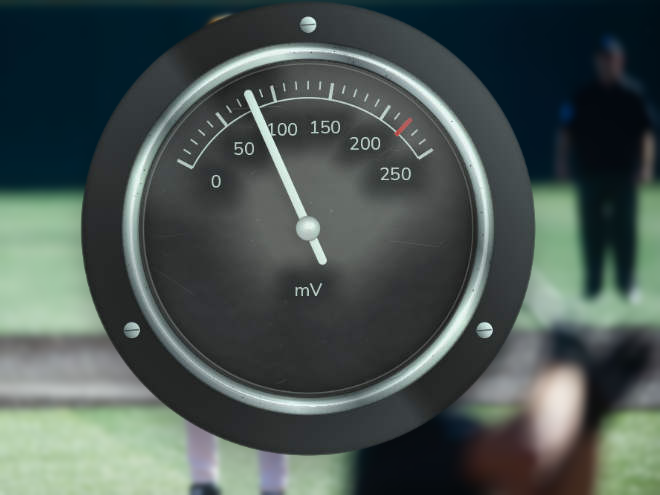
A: 80mV
